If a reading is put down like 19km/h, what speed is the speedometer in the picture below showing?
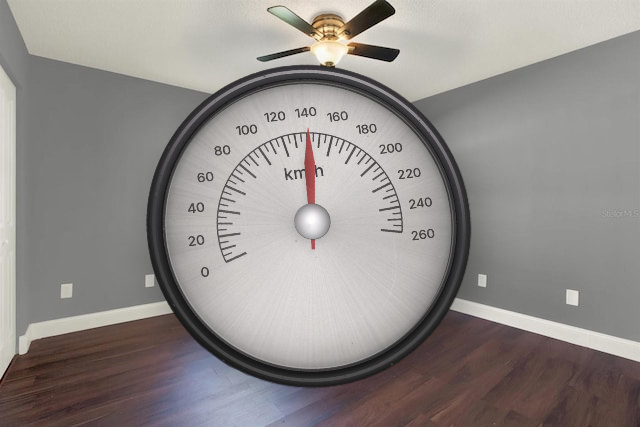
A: 140km/h
